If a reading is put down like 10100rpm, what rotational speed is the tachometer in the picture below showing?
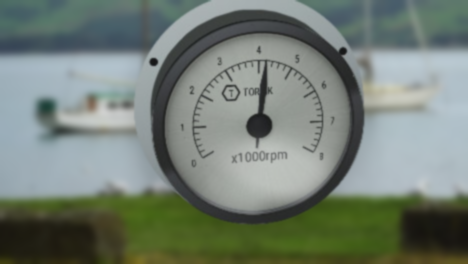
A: 4200rpm
